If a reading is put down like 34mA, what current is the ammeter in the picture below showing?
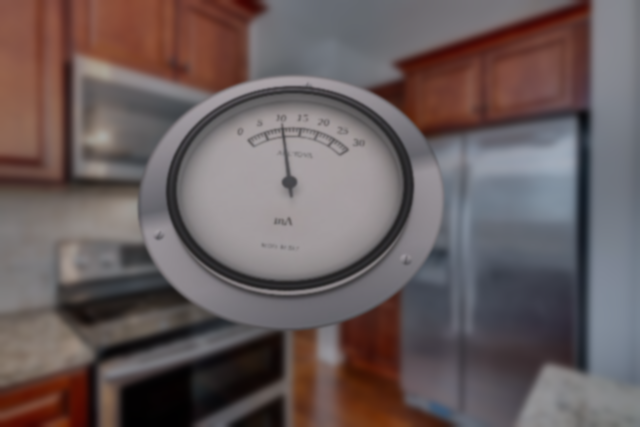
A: 10mA
